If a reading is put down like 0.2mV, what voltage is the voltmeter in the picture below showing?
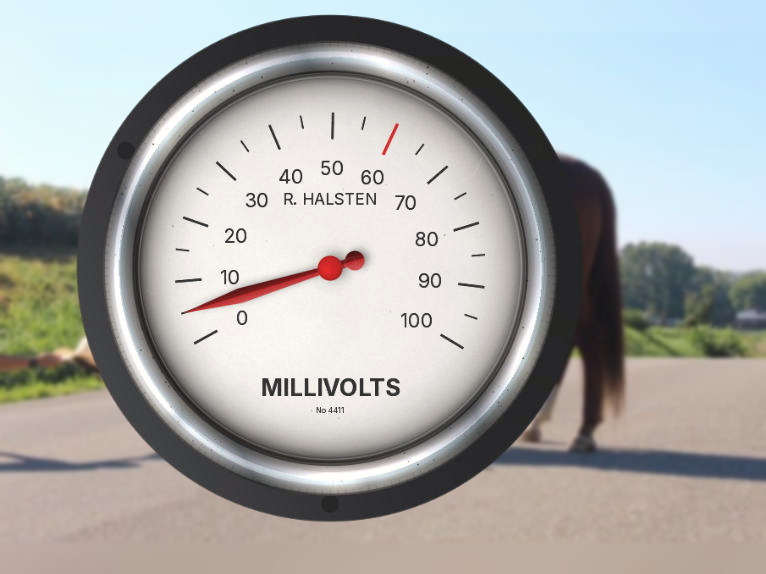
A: 5mV
